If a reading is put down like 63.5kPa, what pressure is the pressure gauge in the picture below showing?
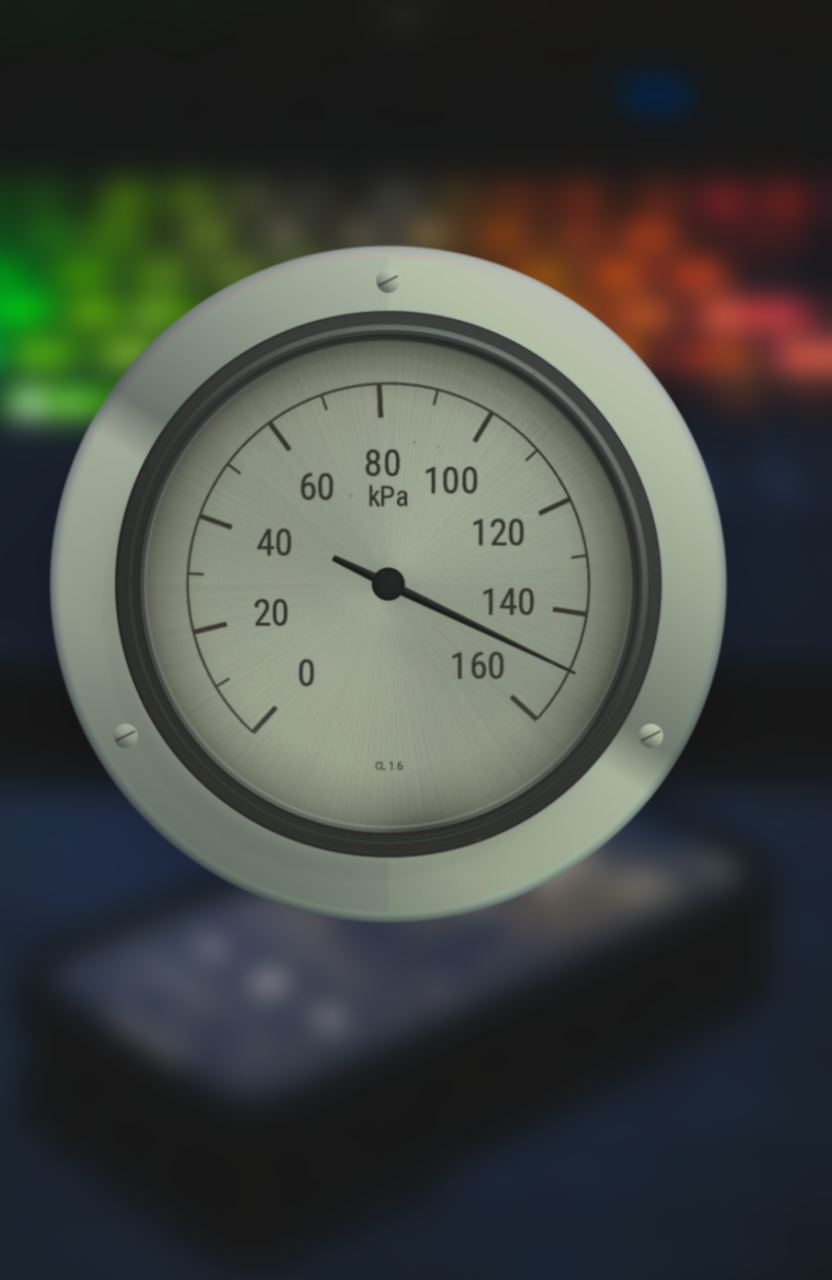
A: 150kPa
